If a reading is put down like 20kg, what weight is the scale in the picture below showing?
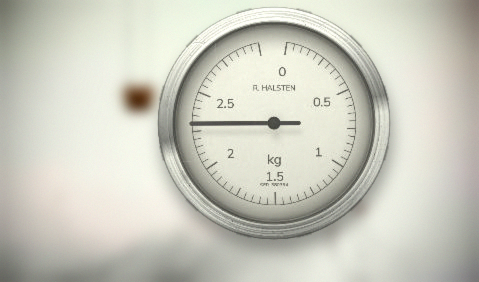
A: 2.3kg
